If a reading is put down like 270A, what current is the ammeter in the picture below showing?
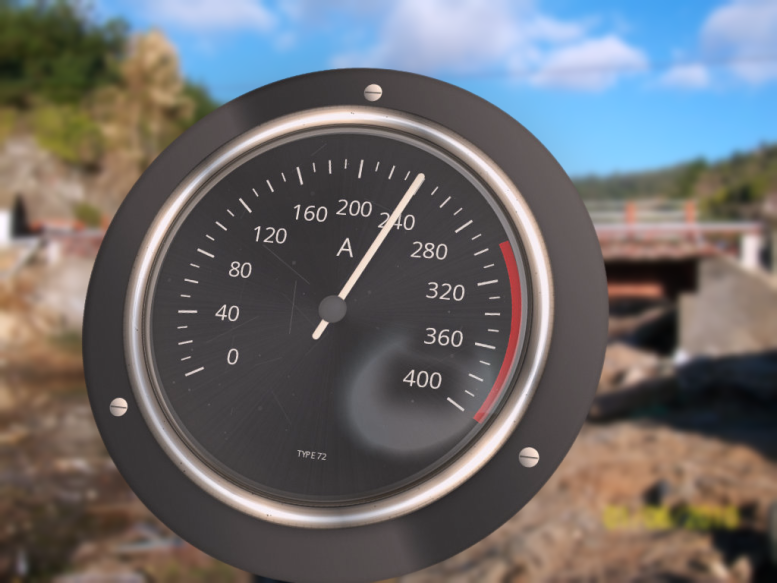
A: 240A
